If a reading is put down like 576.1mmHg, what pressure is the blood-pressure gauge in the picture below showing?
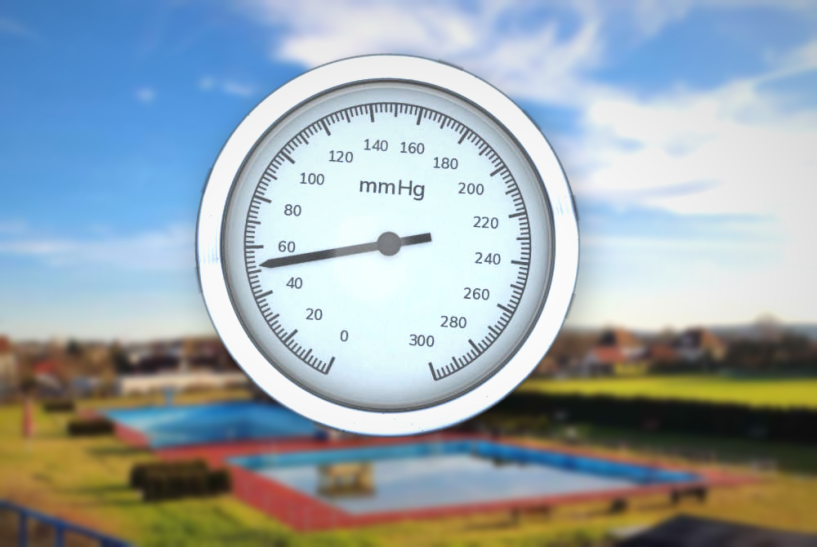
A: 52mmHg
